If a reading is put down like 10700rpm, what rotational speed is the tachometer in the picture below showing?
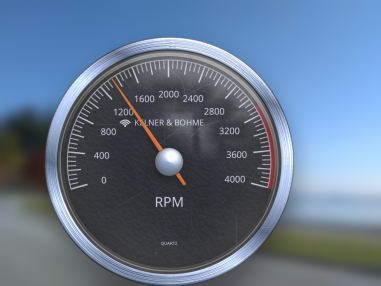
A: 1350rpm
